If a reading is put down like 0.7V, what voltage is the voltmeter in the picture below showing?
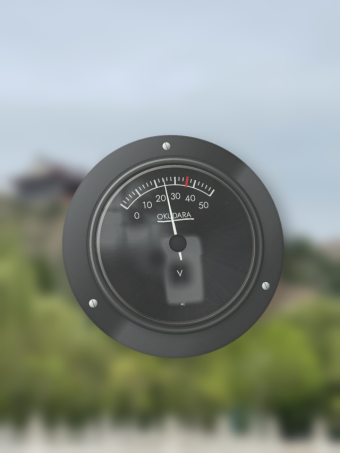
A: 24V
